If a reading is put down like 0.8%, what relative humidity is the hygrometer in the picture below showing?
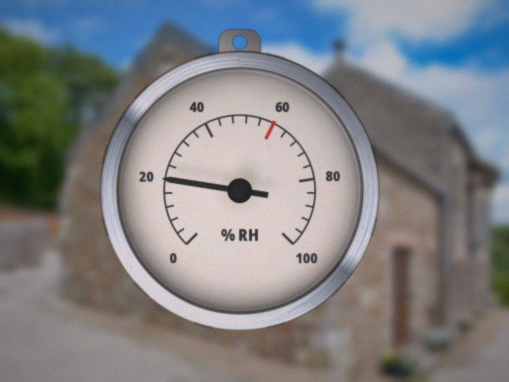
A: 20%
